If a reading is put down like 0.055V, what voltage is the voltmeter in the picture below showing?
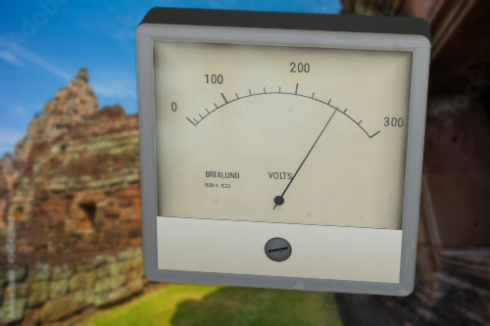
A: 250V
